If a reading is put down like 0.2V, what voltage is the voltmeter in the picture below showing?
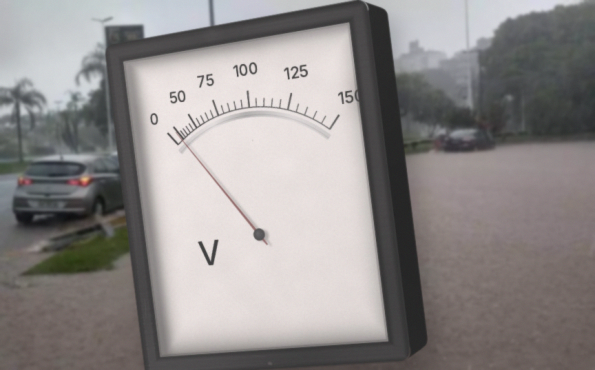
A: 25V
